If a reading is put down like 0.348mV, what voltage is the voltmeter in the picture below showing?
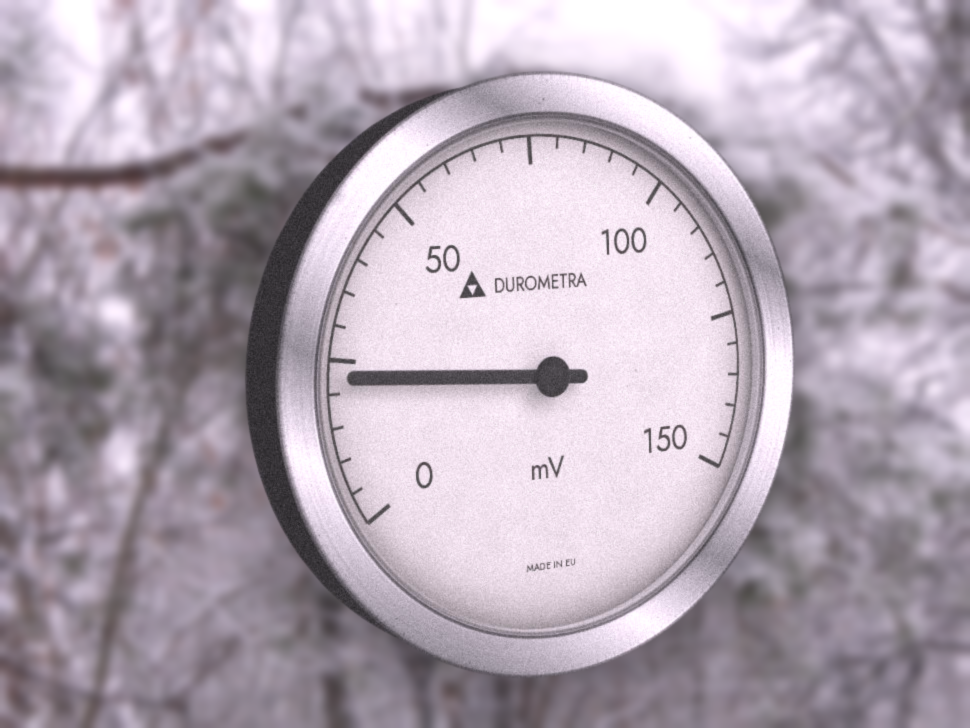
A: 22.5mV
